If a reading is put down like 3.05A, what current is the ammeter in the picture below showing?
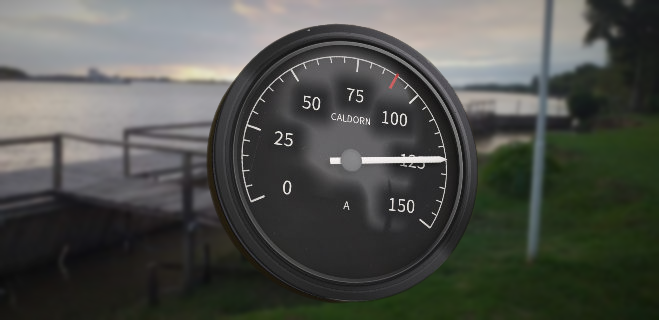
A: 125A
